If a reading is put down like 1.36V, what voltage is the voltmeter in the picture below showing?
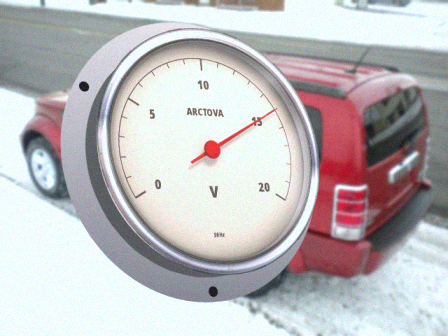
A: 15V
